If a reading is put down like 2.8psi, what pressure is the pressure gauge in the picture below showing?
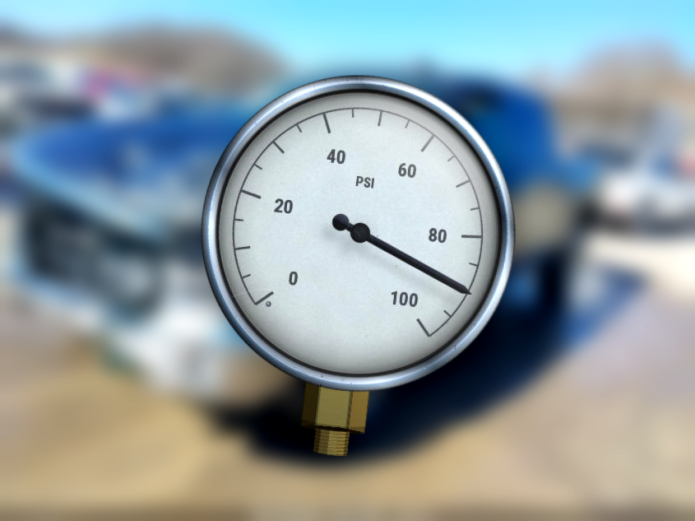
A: 90psi
